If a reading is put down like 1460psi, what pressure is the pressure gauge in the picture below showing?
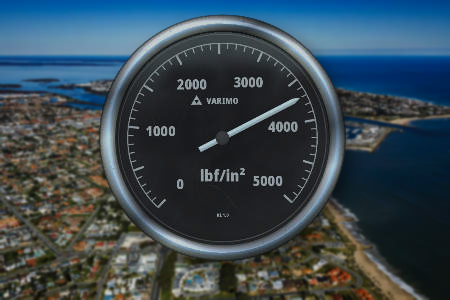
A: 3700psi
